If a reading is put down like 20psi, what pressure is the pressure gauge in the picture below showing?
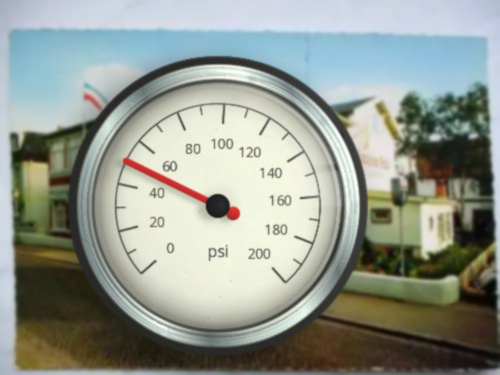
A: 50psi
